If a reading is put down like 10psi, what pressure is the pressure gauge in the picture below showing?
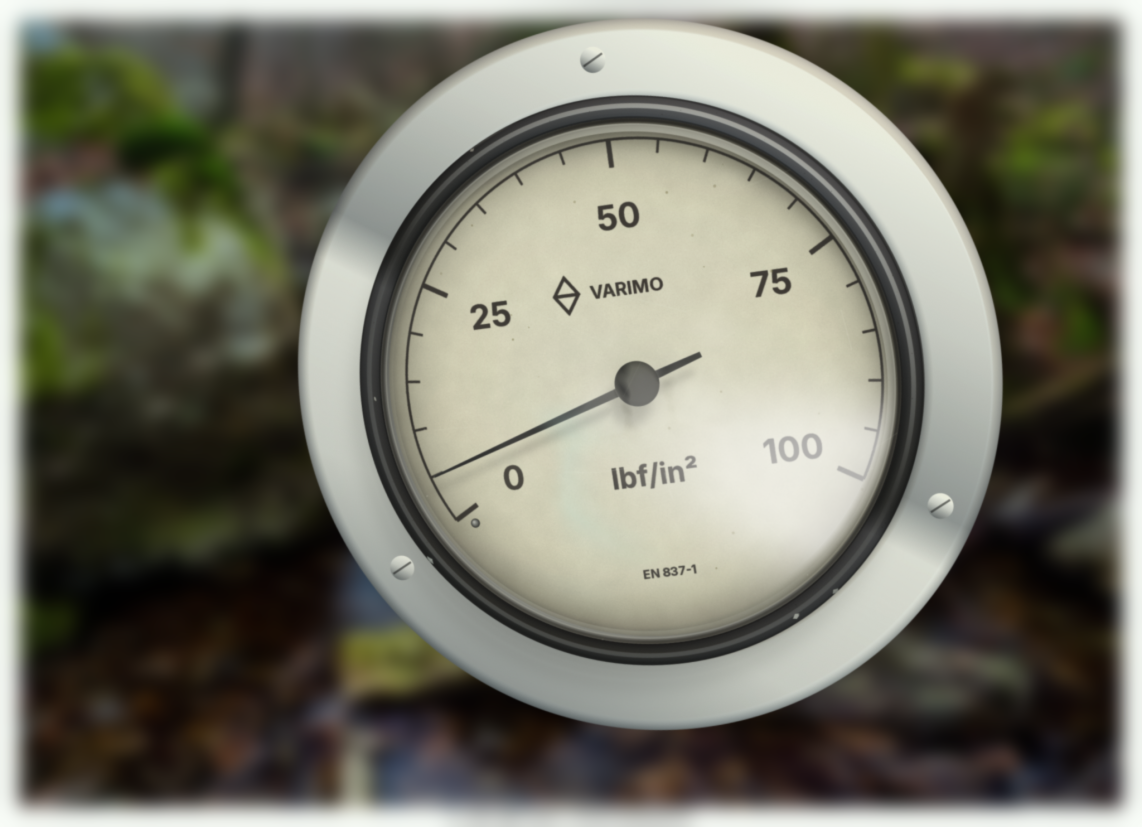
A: 5psi
